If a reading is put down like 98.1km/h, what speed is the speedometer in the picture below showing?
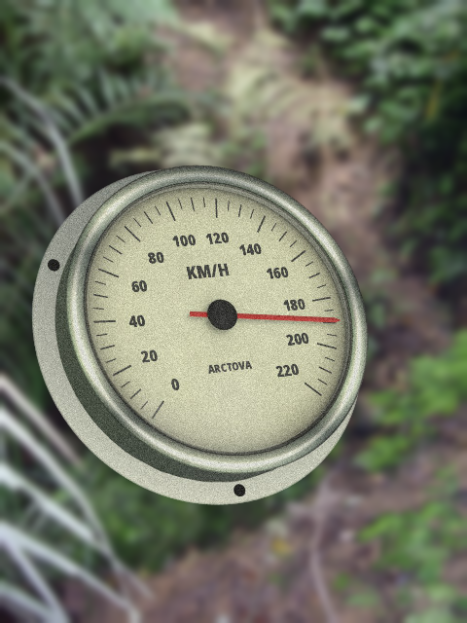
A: 190km/h
